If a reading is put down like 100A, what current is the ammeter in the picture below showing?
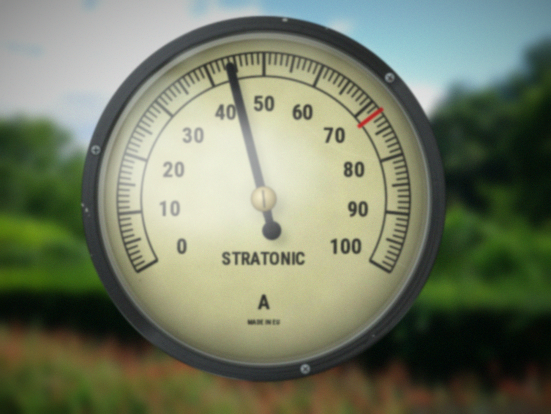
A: 44A
